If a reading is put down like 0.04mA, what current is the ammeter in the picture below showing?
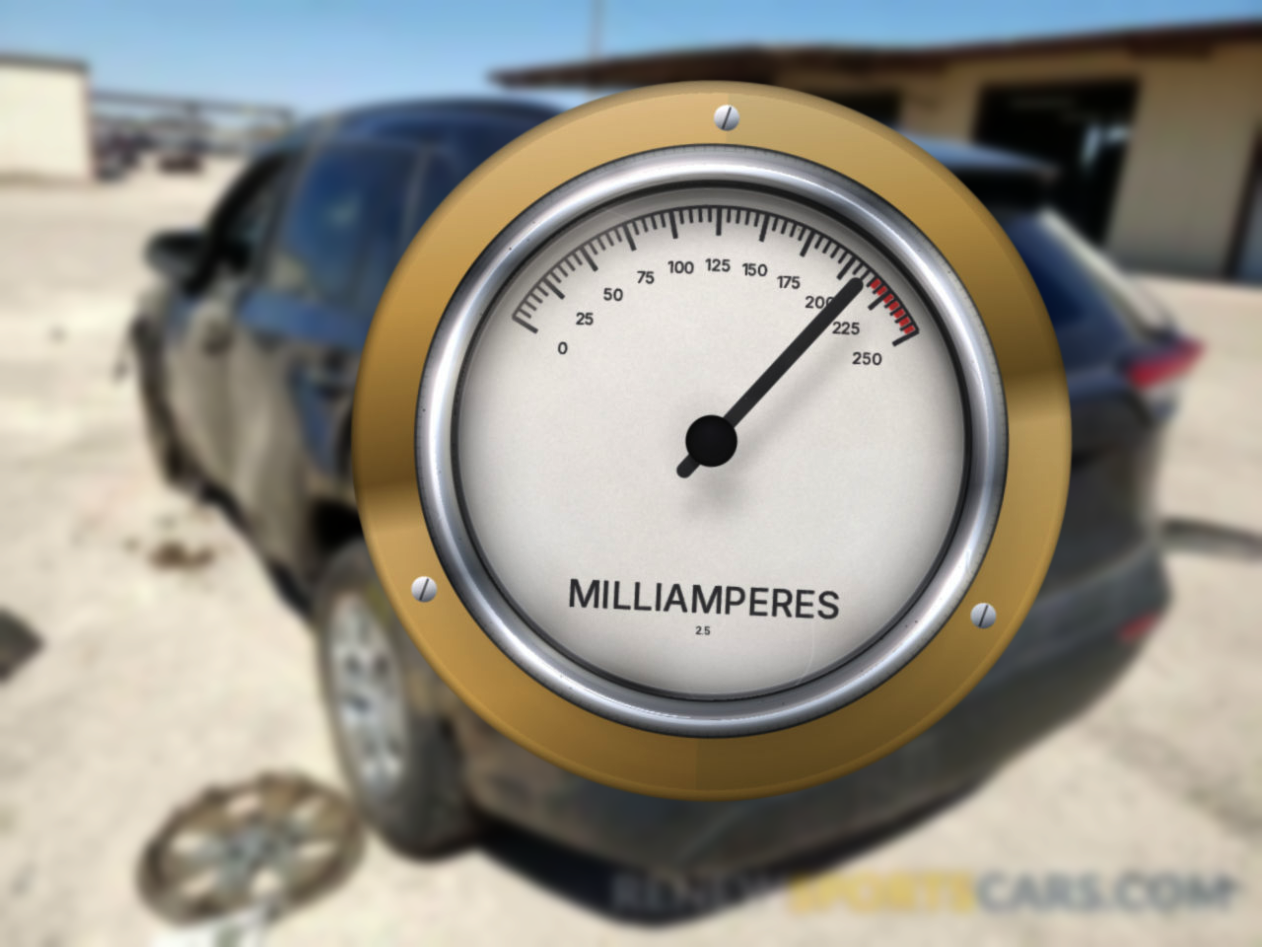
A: 210mA
